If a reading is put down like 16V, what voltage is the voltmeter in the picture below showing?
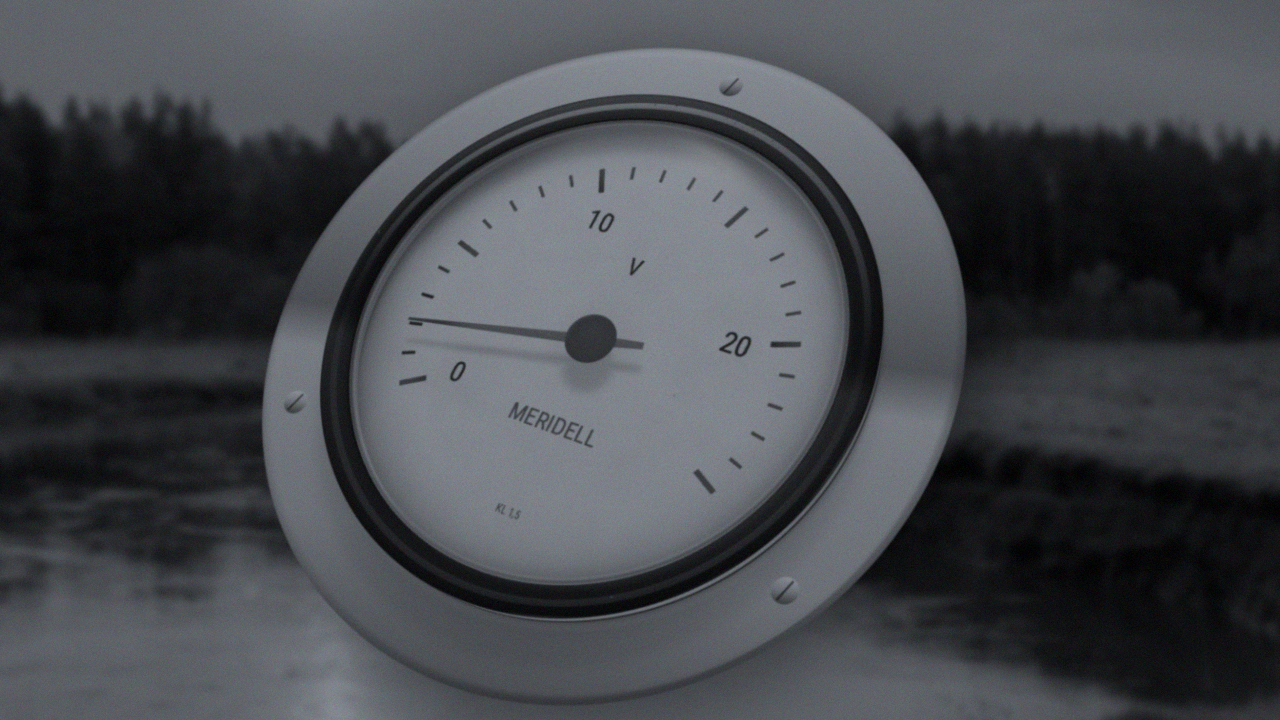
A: 2V
